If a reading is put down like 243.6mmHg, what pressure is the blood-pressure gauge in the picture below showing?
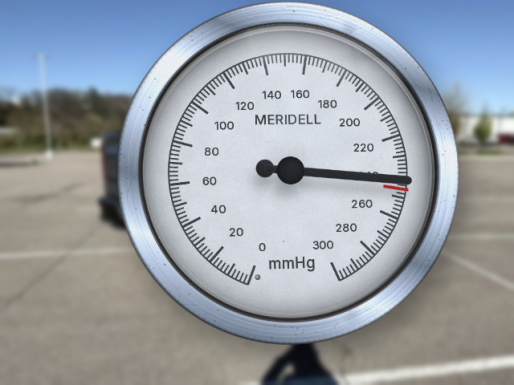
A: 242mmHg
